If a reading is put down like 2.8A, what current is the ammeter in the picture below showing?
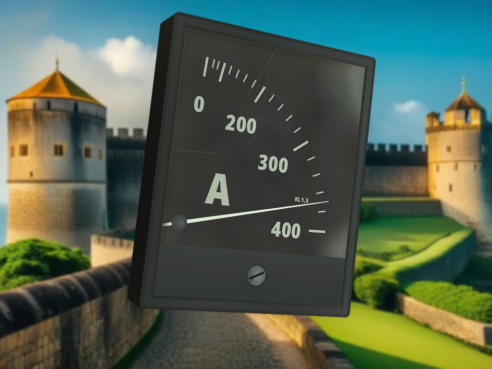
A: 370A
